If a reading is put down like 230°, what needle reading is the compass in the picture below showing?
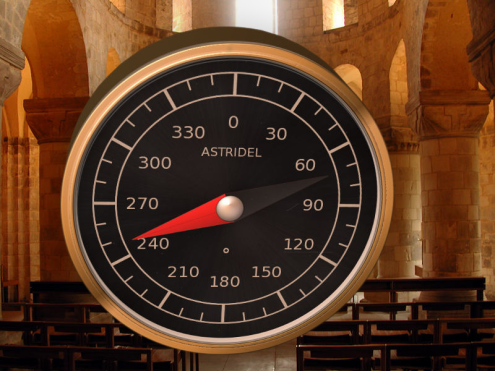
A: 250°
